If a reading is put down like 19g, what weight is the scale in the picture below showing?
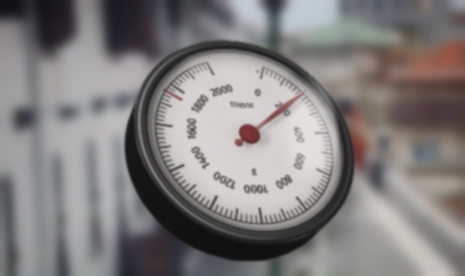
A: 200g
